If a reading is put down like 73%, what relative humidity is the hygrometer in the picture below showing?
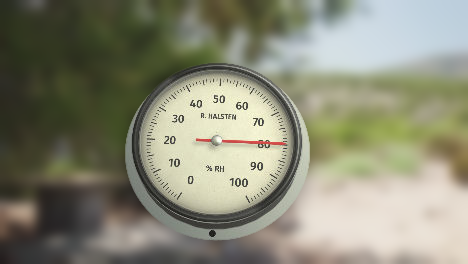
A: 80%
